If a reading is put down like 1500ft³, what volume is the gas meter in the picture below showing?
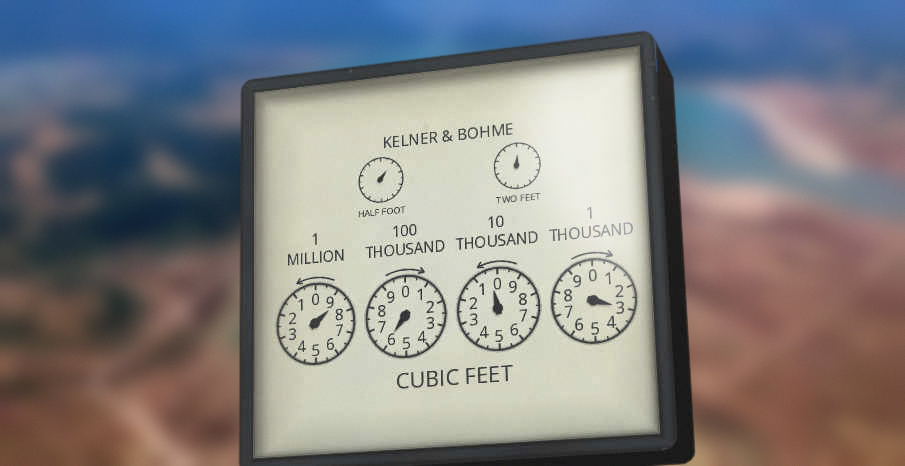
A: 860300ft³
